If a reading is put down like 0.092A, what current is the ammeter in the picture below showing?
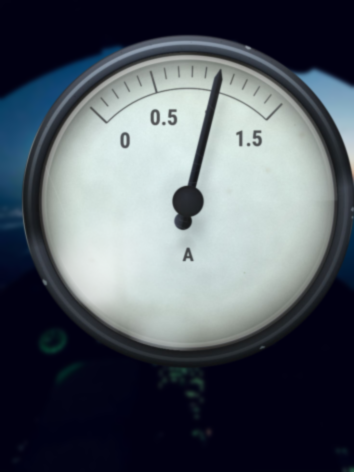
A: 1A
